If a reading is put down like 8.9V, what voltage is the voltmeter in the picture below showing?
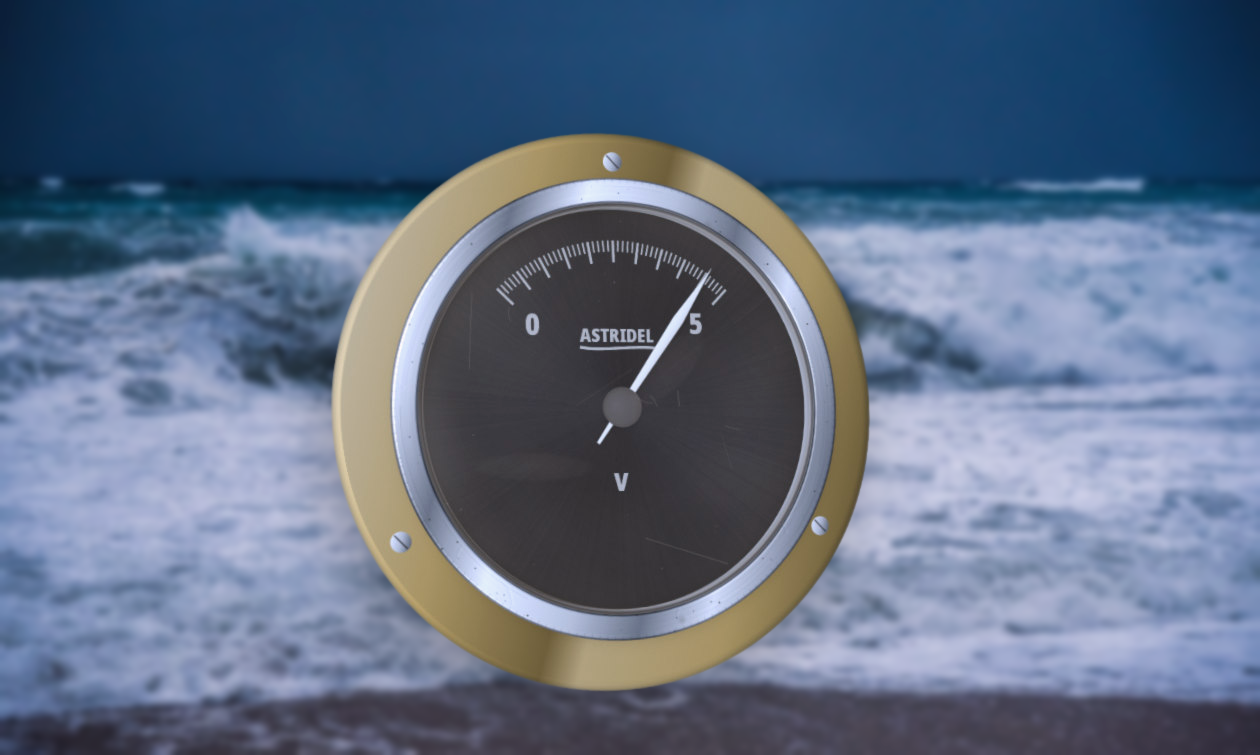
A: 4.5V
